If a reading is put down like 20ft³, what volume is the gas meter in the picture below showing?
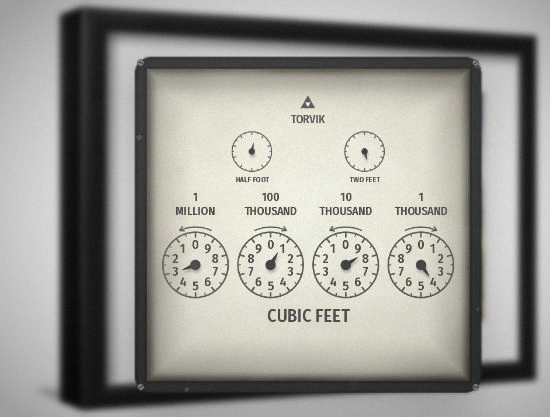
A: 308400ft³
